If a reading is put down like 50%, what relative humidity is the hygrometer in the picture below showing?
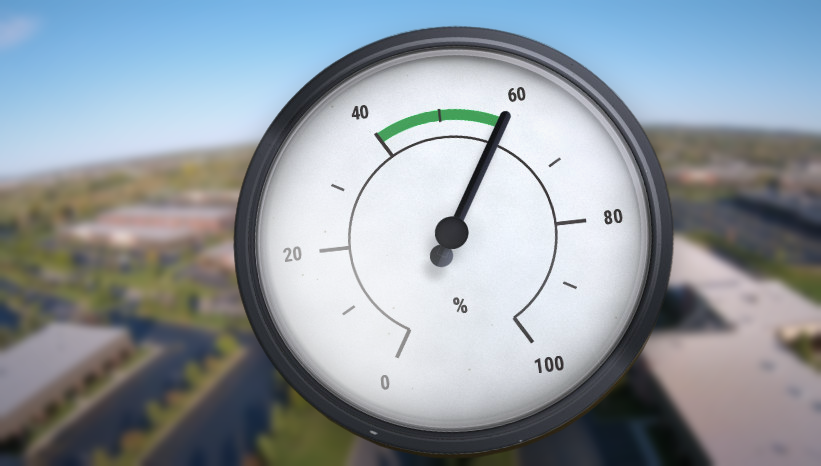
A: 60%
